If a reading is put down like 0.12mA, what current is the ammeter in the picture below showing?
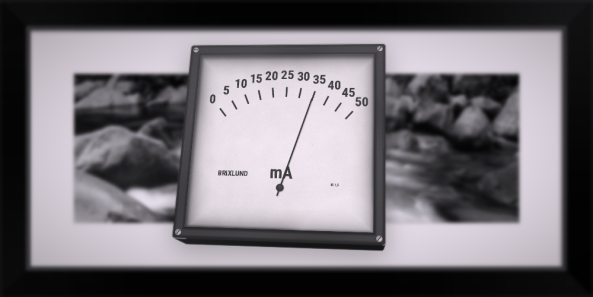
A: 35mA
